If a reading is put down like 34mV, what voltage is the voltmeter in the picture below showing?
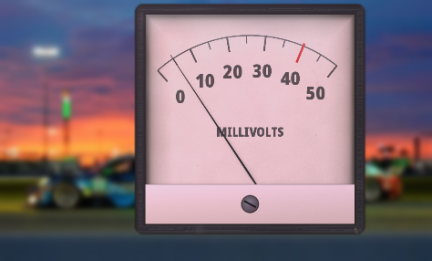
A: 5mV
